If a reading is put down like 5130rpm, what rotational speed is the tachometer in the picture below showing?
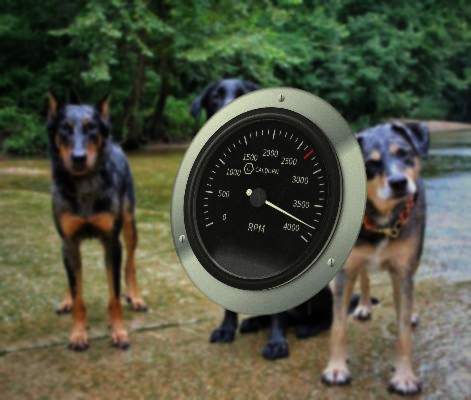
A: 3800rpm
